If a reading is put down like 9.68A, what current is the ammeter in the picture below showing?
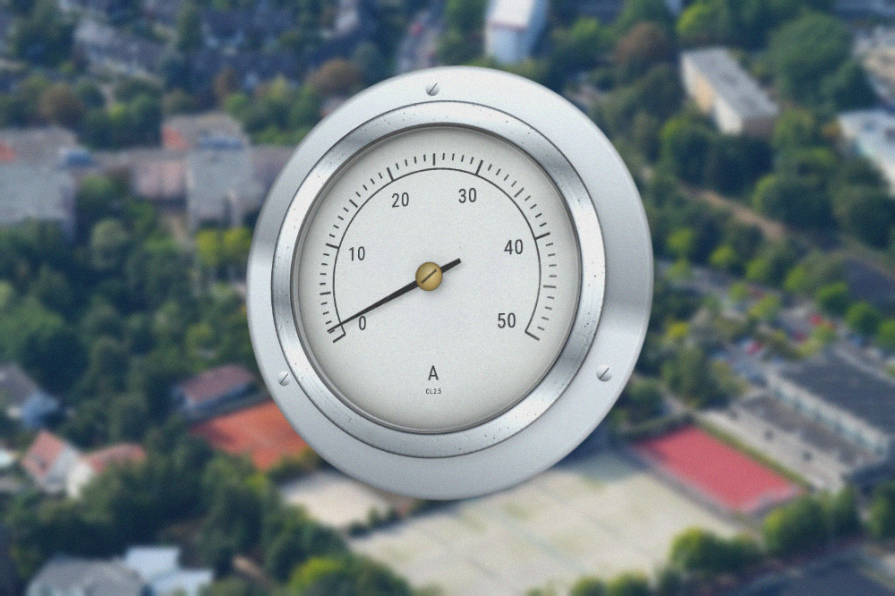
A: 1A
